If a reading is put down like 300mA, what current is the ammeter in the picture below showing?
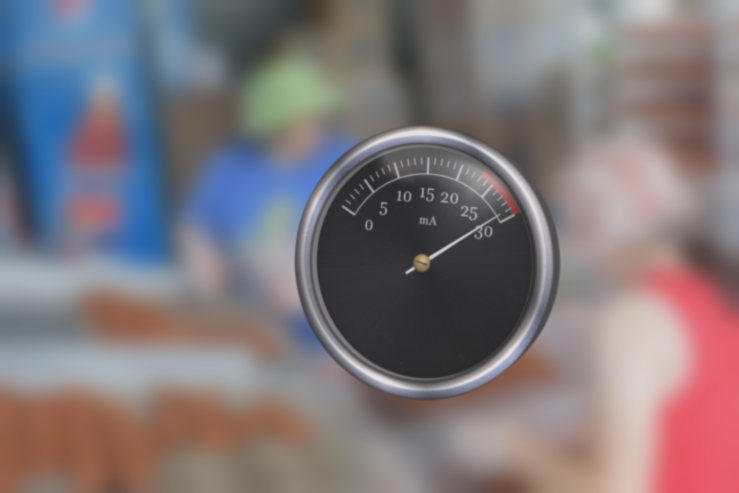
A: 29mA
